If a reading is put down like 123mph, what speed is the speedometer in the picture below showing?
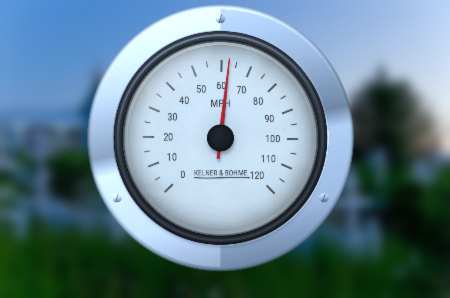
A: 62.5mph
